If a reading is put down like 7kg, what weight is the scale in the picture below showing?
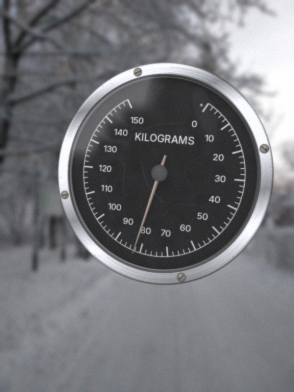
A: 82kg
